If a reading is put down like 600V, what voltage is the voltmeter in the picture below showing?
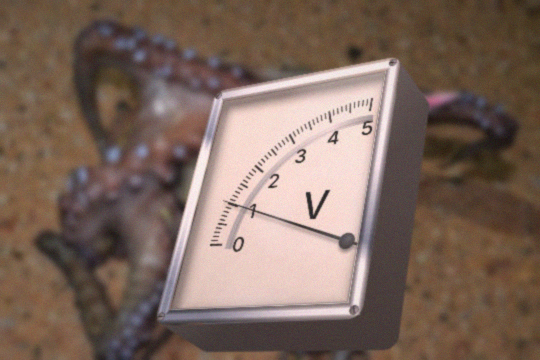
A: 1V
